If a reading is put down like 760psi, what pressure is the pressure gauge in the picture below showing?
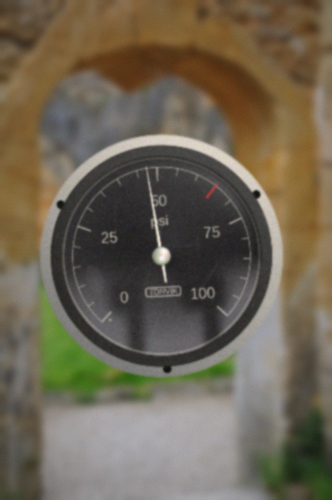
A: 47.5psi
